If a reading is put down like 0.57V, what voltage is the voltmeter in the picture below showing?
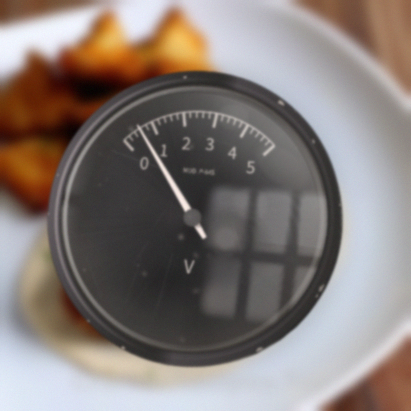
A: 0.6V
